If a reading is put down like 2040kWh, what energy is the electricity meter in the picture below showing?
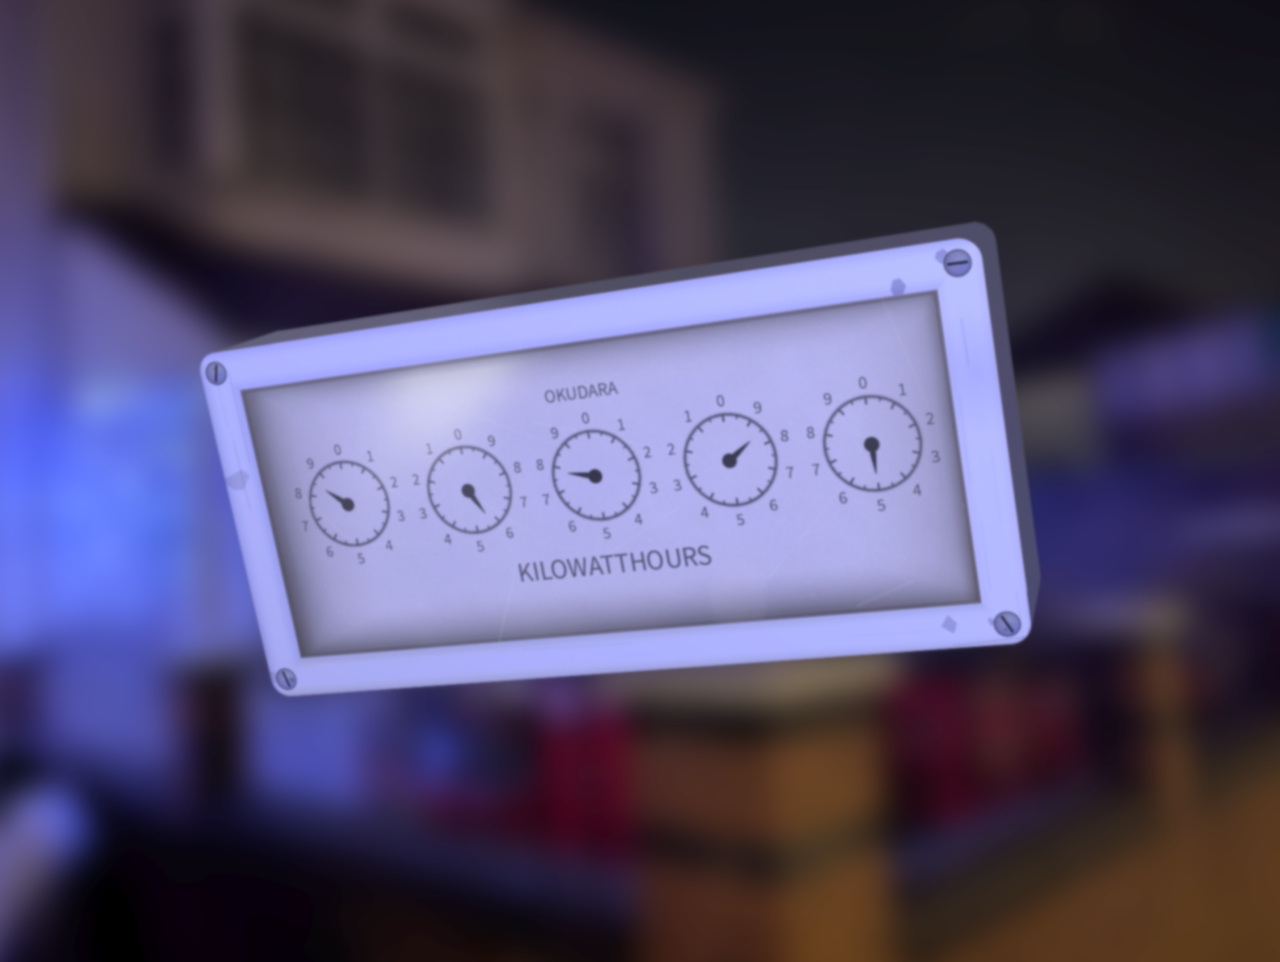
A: 85785kWh
